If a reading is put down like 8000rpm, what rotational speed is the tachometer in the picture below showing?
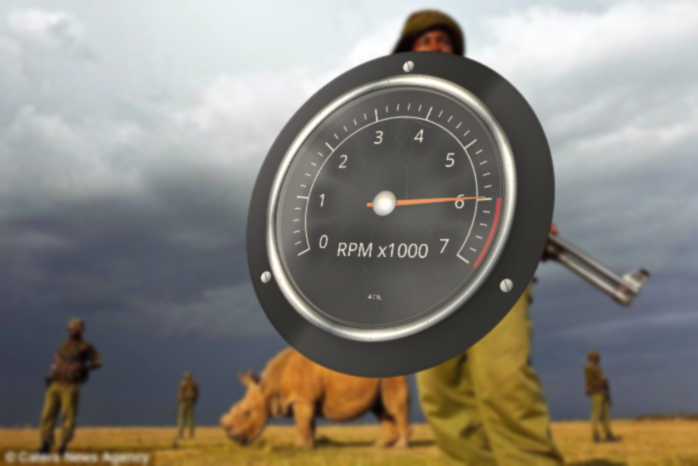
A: 6000rpm
